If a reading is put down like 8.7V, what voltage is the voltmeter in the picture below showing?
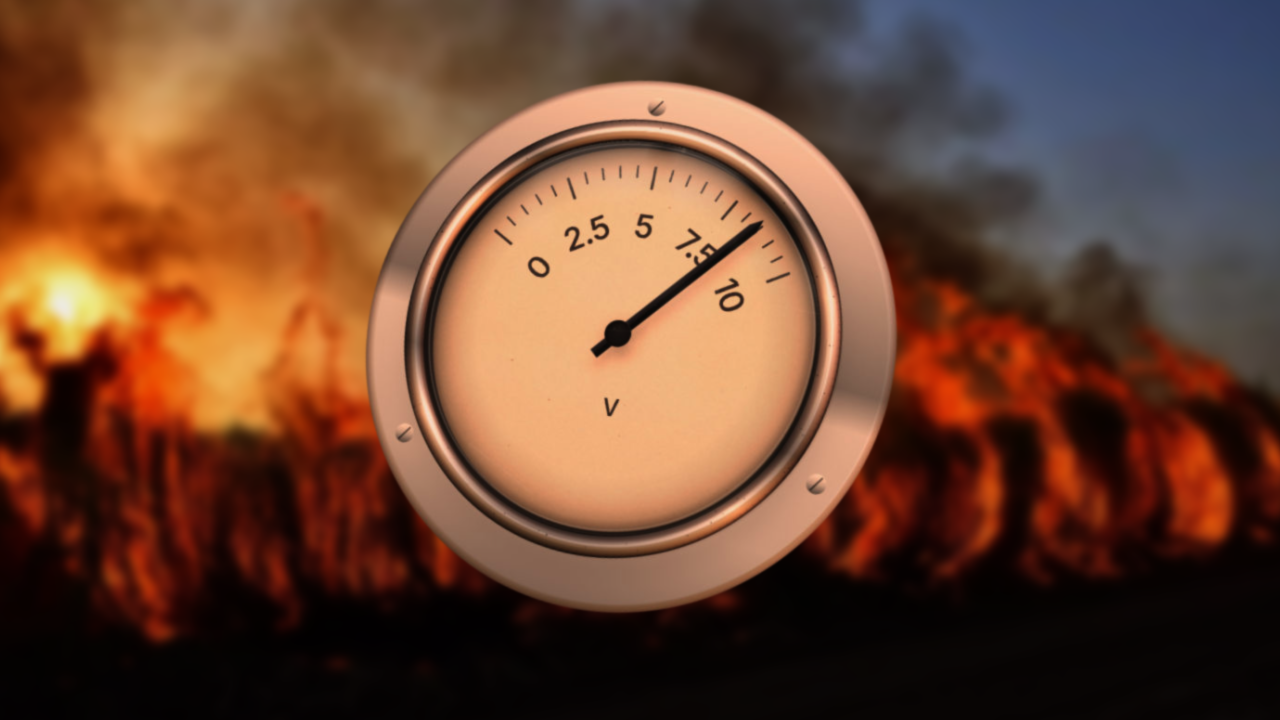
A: 8.5V
